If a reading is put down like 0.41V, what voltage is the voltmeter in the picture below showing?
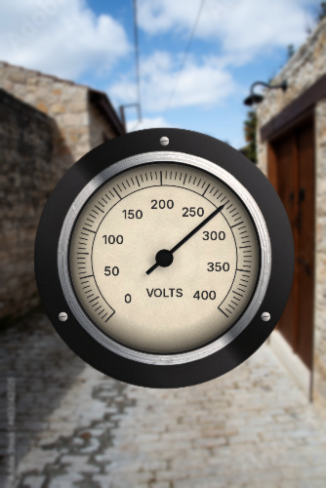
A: 275V
